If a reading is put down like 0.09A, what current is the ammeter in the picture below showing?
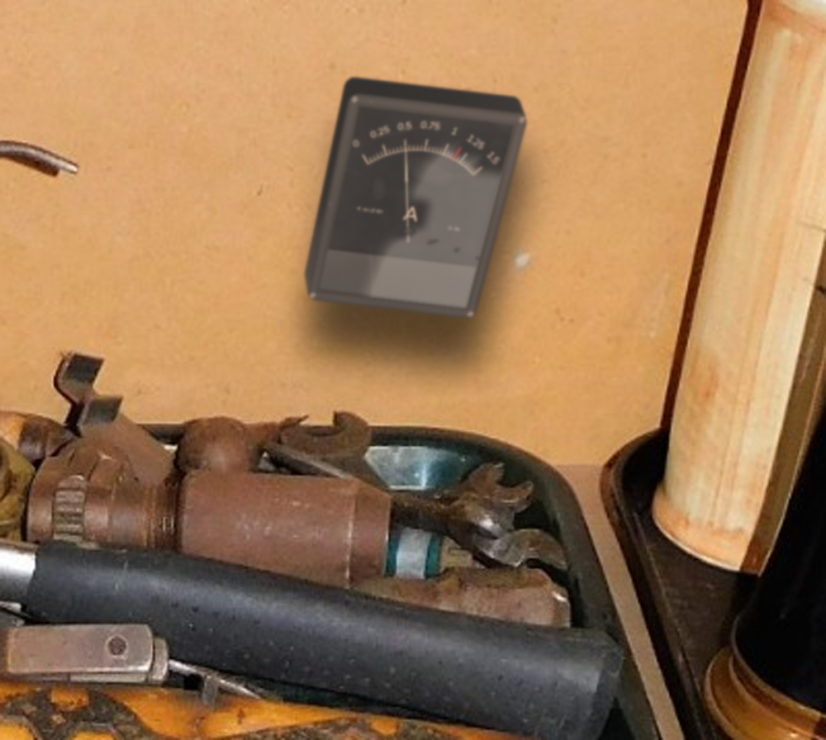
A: 0.5A
